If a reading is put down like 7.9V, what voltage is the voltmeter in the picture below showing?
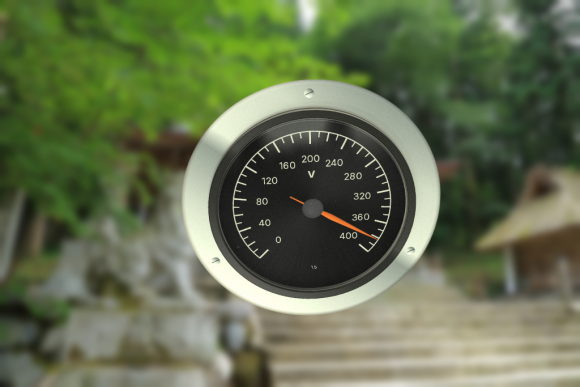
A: 380V
